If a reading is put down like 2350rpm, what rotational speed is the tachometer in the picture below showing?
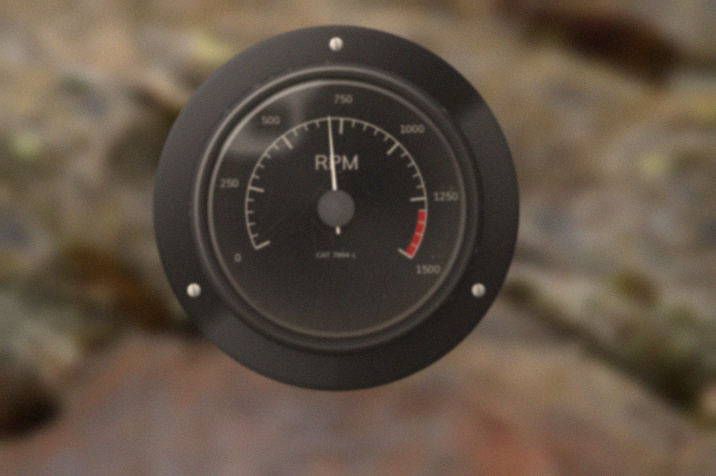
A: 700rpm
